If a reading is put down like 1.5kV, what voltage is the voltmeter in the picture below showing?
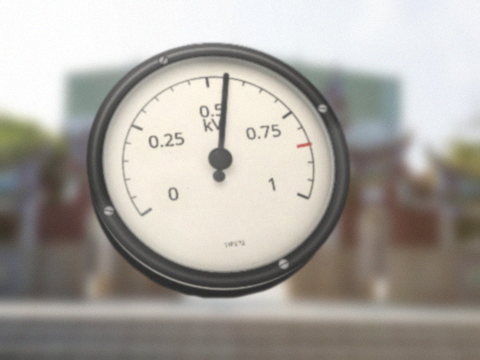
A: 0.55kV
